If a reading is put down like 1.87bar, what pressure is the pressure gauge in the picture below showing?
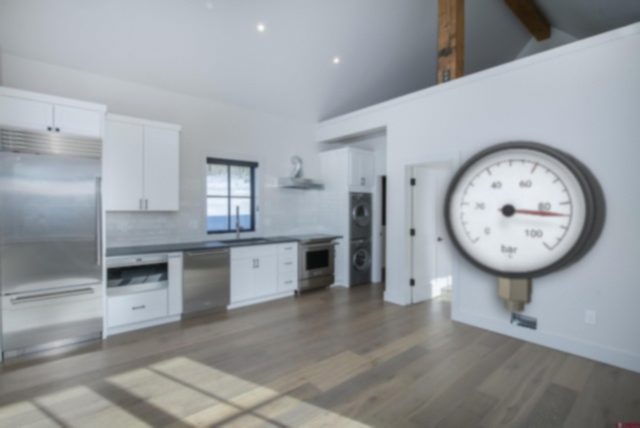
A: 85bar
